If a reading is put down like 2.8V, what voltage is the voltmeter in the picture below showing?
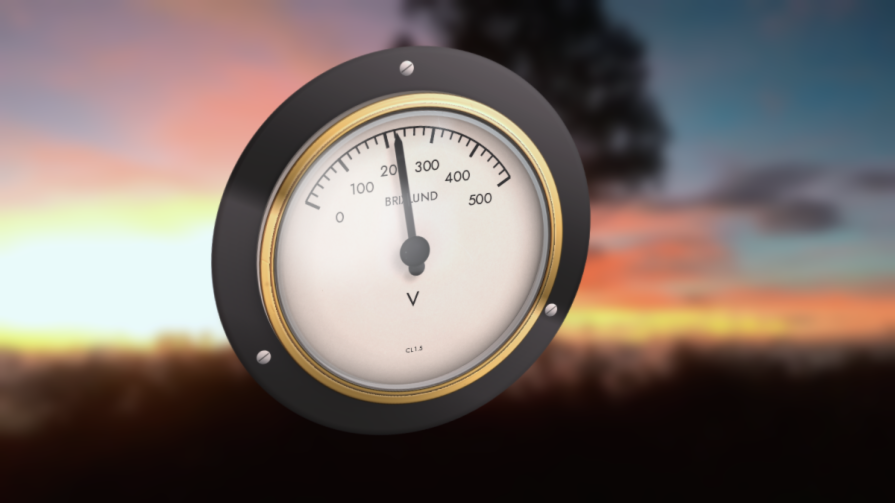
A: 220V
